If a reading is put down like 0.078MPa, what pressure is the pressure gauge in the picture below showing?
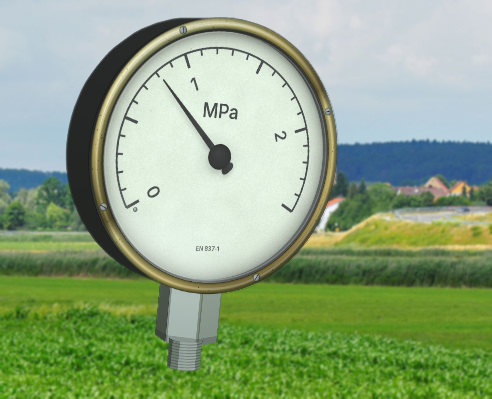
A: 0.8MPa
